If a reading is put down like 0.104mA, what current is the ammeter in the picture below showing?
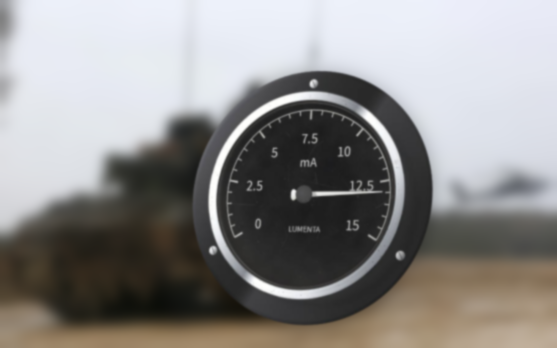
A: 13mA
